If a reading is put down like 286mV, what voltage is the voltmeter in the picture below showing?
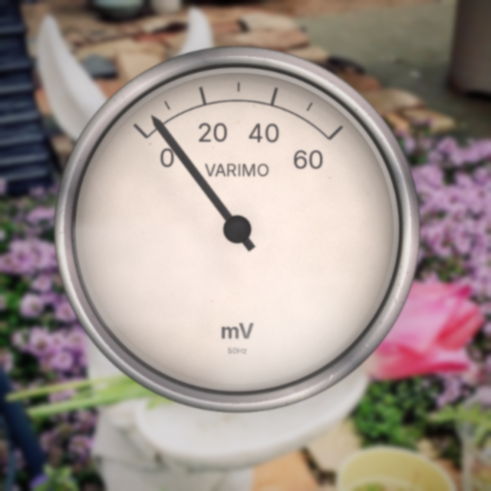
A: 5mV
